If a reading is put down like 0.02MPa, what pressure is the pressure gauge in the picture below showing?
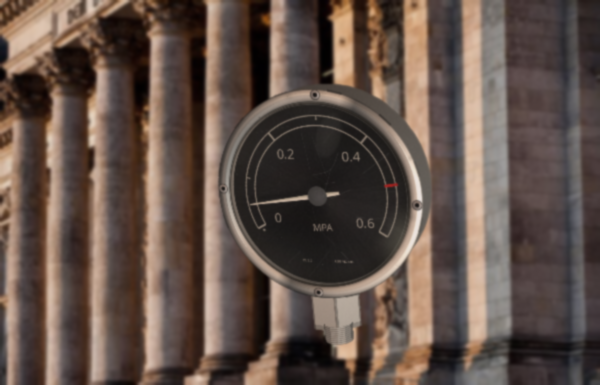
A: 0.05MPa
